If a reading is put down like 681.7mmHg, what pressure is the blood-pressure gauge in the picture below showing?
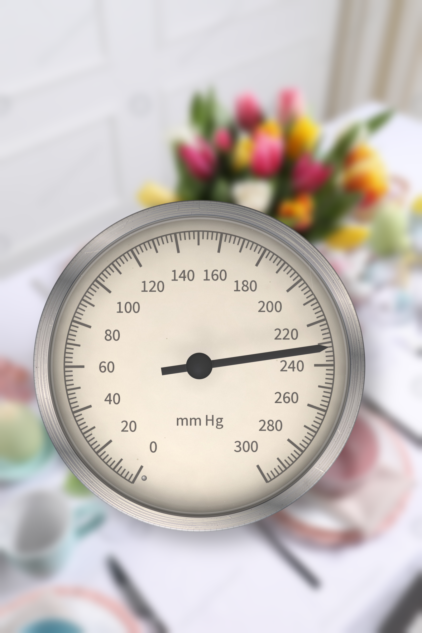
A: 232mmHg
